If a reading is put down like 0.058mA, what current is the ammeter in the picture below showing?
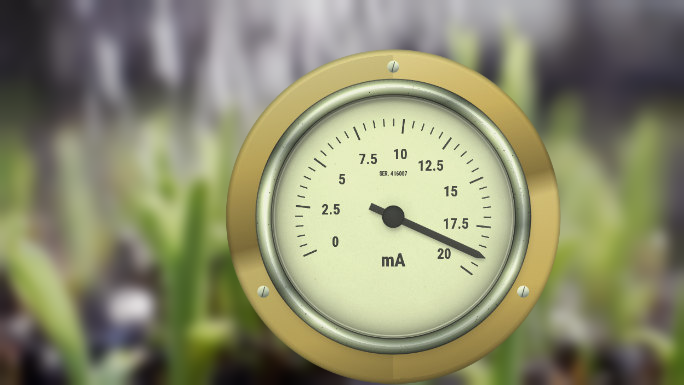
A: 19mA
